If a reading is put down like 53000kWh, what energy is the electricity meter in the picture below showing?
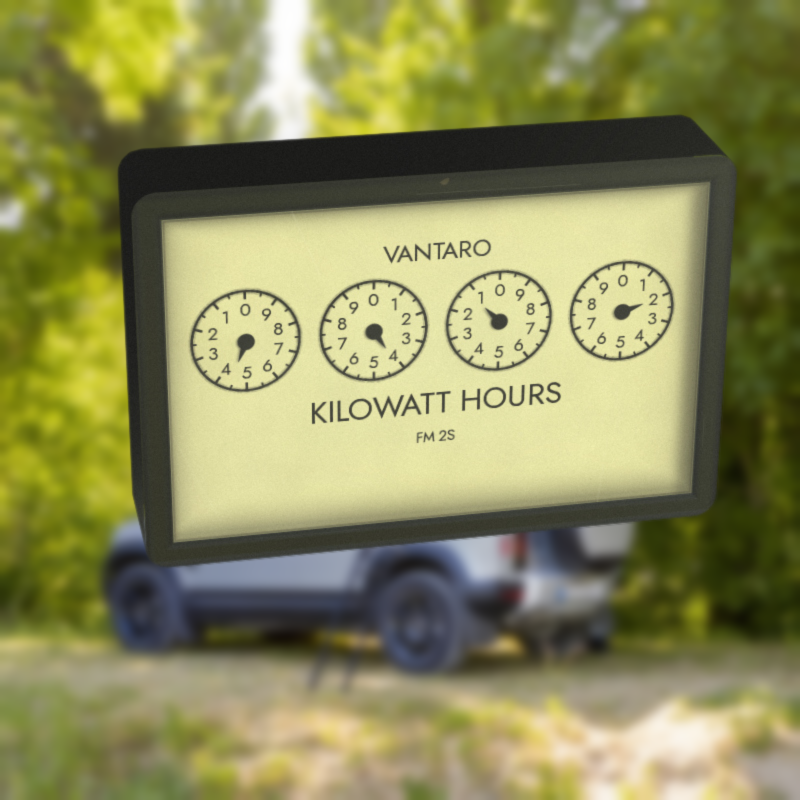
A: 4412kWh
